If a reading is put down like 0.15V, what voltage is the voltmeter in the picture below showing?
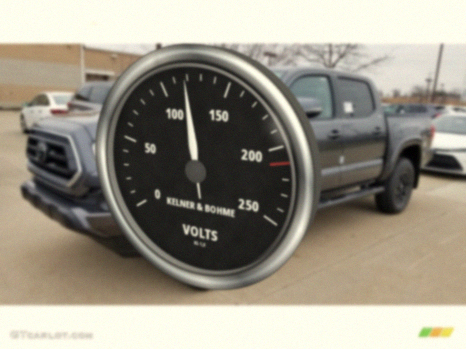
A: 120V
